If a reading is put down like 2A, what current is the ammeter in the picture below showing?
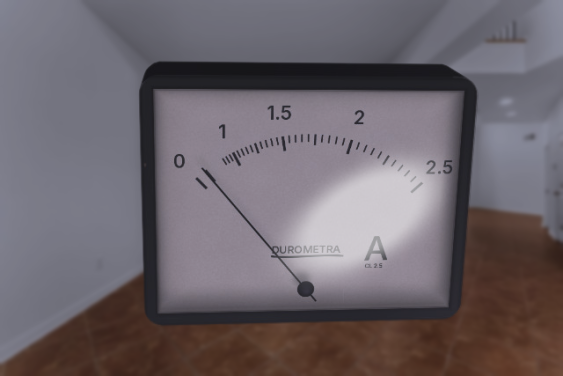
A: 0.5A
